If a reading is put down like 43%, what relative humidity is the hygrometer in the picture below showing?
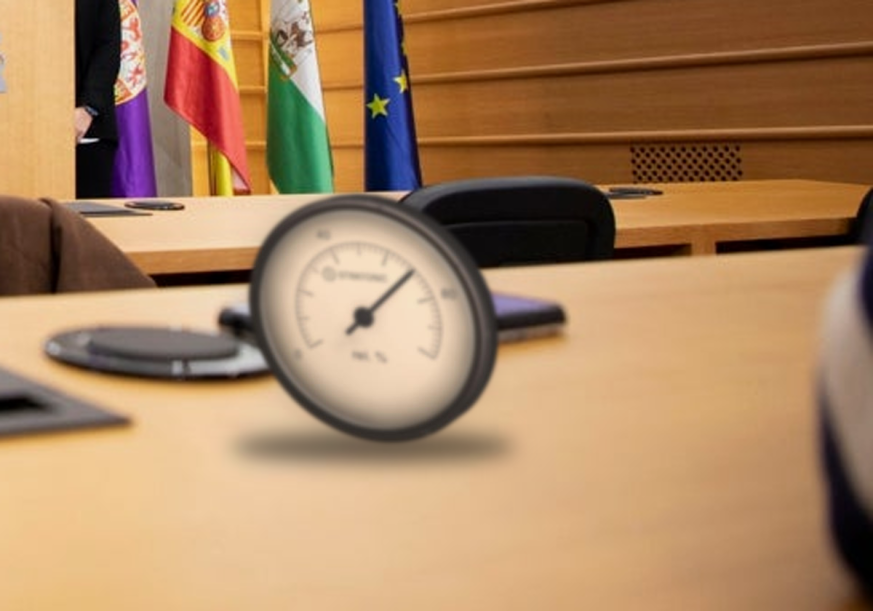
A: 70%
